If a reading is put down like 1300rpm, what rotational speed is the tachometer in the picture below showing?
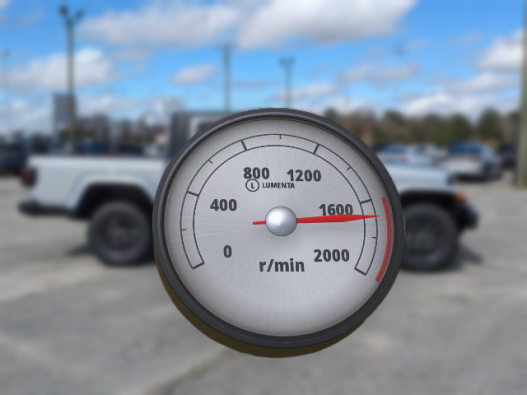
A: 1700rpm
